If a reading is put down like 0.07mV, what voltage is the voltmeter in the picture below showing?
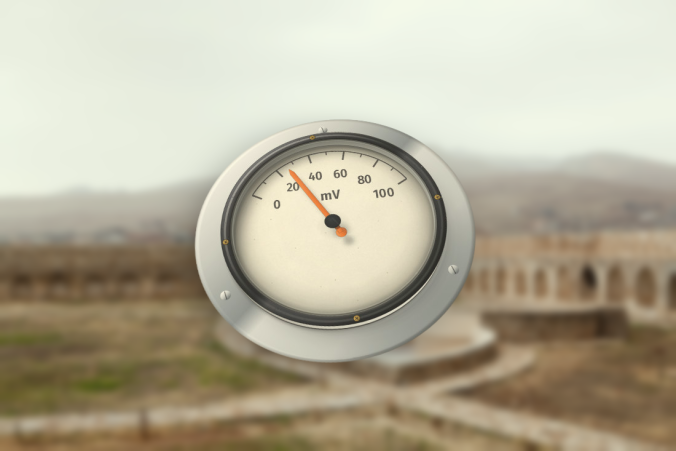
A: 25mV
